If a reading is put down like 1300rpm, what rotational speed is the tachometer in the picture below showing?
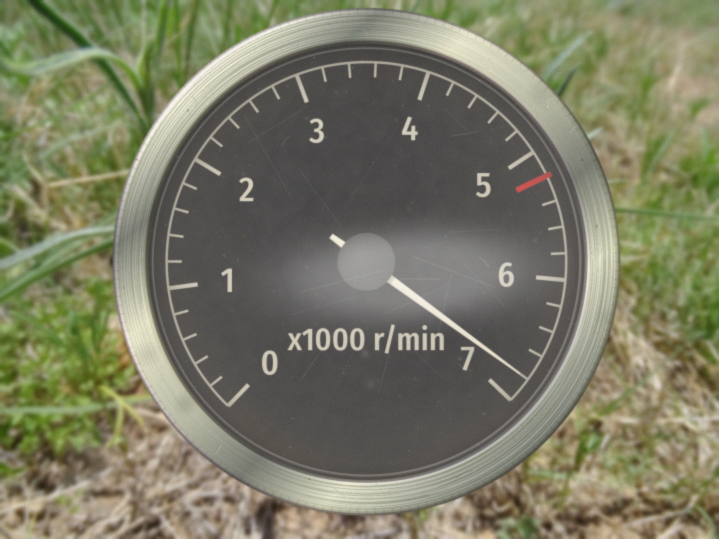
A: 6800rpm
